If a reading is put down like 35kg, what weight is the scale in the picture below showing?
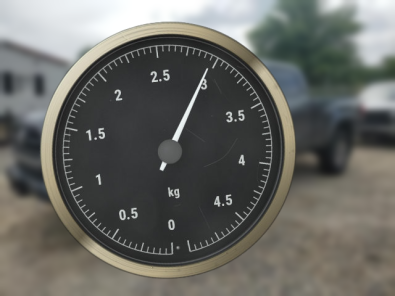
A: 2.95kg
